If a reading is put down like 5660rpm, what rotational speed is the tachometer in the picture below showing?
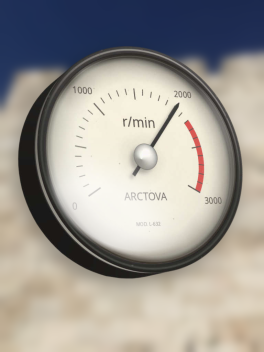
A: 2000rpm
